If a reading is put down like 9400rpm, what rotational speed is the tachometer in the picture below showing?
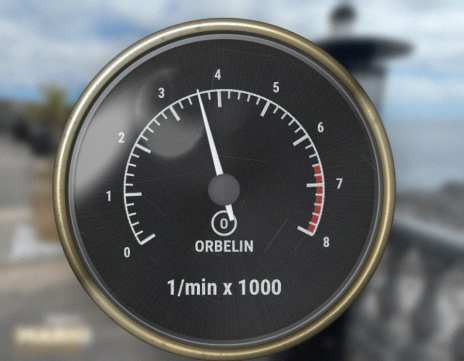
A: 3600rpm
